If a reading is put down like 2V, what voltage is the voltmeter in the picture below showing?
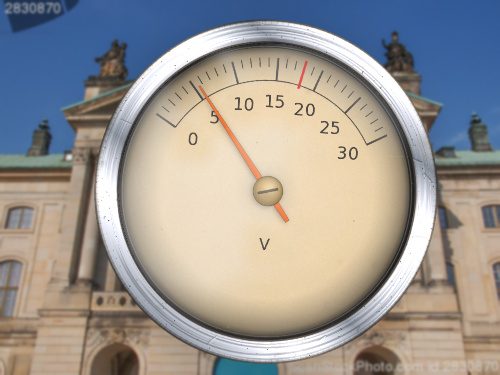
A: 5.5V
